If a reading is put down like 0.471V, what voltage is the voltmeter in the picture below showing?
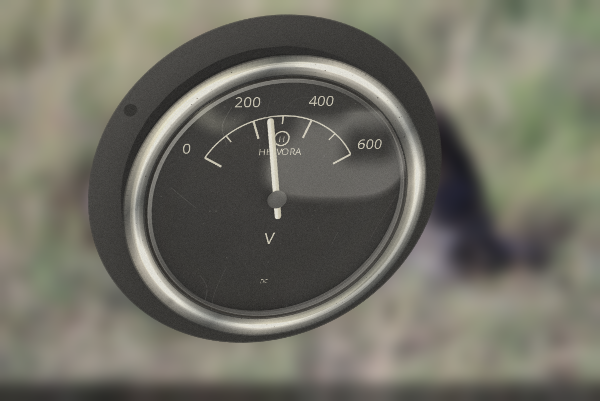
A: 250V
